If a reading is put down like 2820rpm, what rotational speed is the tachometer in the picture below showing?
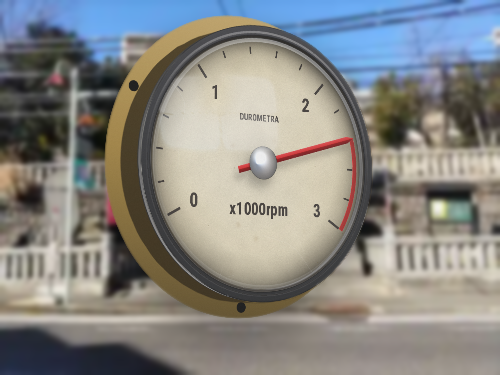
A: 2400rpm
